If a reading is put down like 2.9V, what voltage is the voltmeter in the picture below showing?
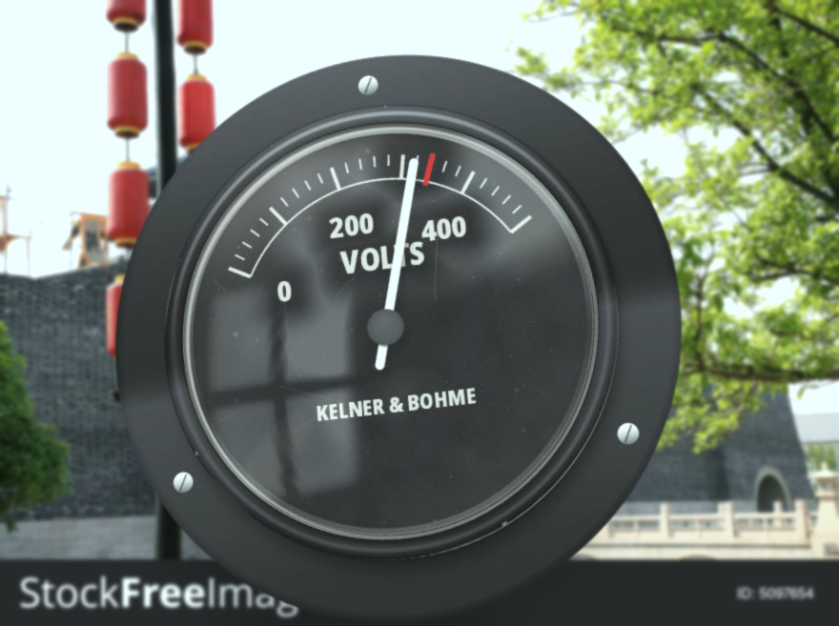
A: 320V
